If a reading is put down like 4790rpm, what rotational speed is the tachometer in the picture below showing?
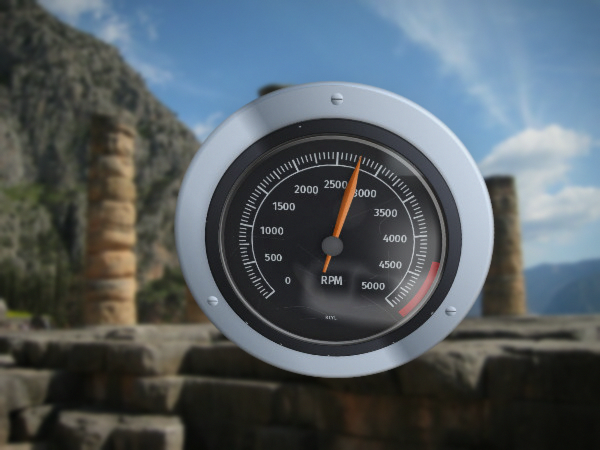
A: 2750rpm
